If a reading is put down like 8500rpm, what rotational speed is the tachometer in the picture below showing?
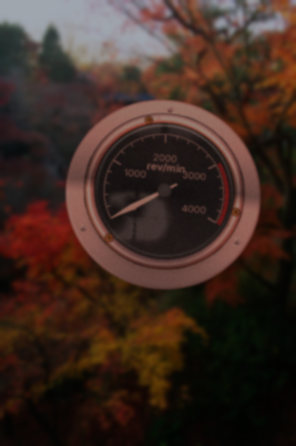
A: 0rpm
